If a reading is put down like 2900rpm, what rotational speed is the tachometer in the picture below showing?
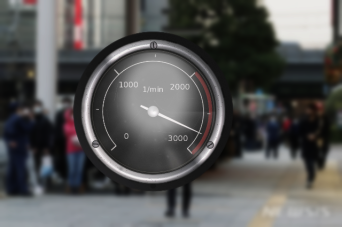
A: 2750rpm
